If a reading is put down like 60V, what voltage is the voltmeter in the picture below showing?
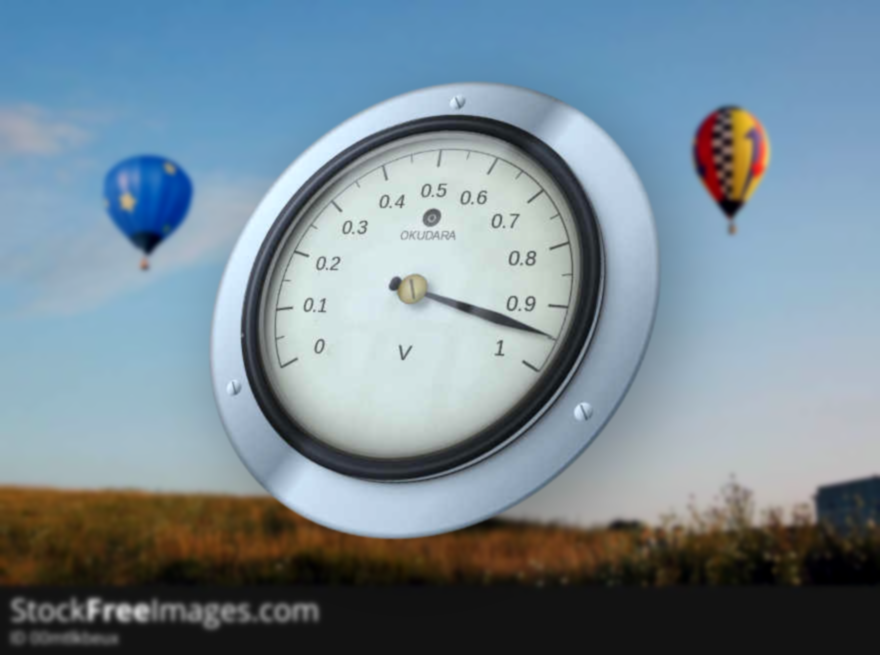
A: 0.95V
